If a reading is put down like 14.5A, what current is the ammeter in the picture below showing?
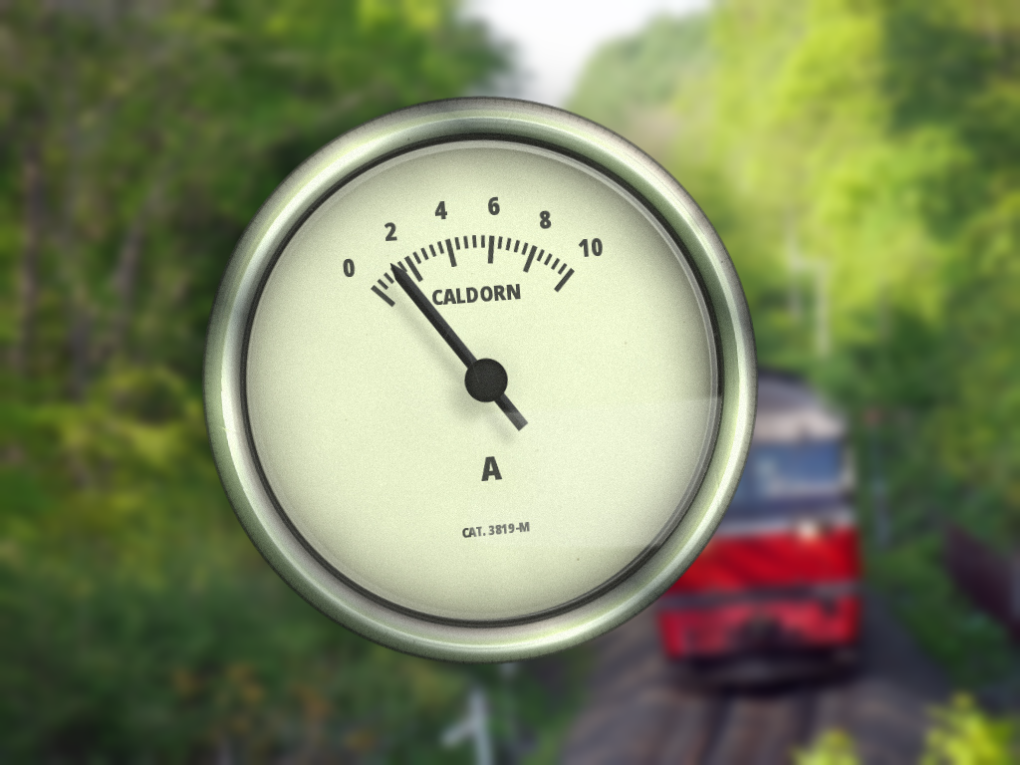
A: 1.2A
